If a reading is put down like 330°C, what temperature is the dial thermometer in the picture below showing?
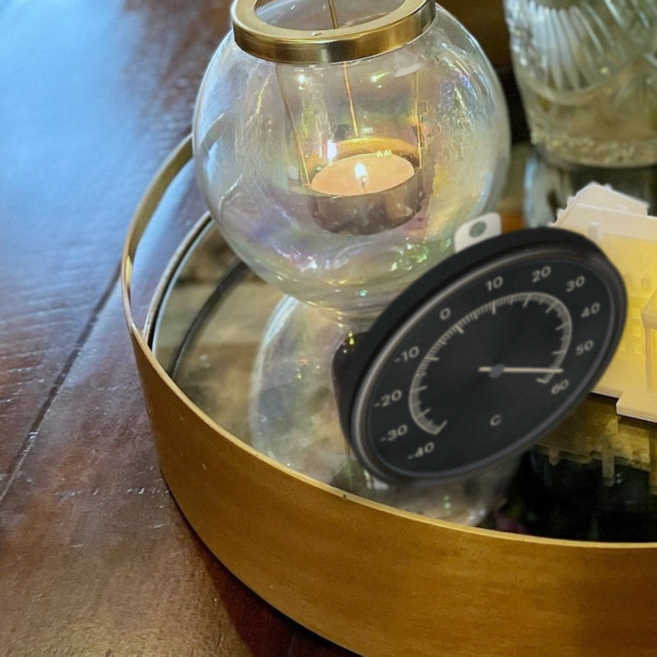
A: 55°C
